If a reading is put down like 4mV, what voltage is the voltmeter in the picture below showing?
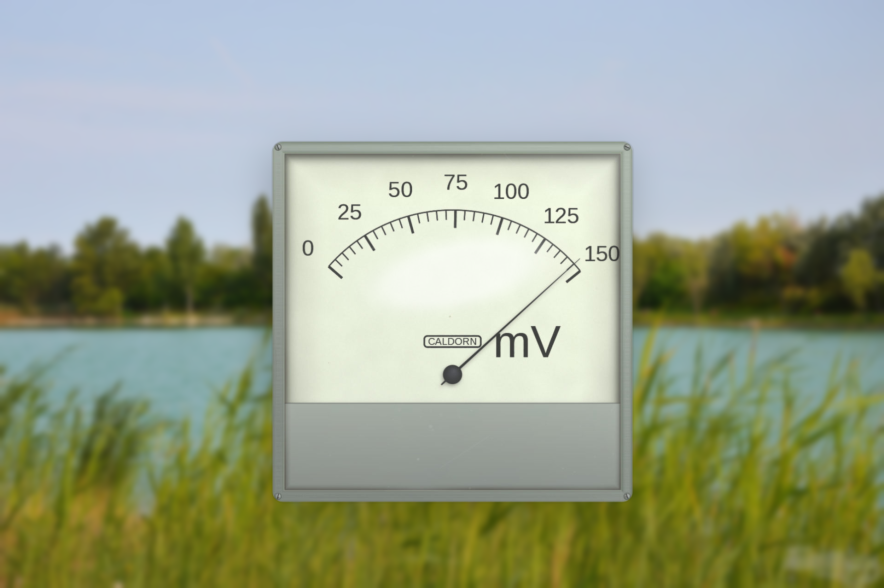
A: 145mV
